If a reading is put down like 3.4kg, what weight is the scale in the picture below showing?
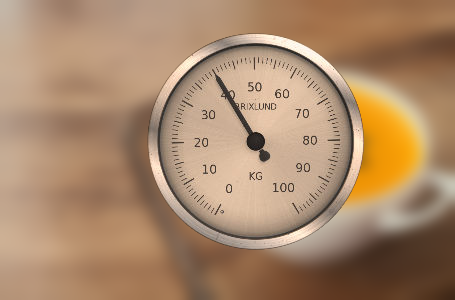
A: 40kg
